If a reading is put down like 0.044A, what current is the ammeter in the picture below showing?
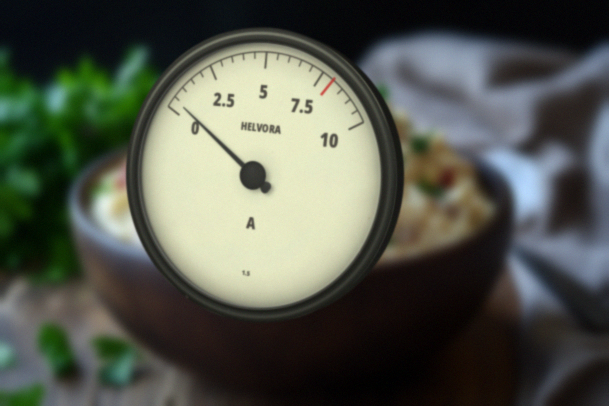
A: 0.5A
